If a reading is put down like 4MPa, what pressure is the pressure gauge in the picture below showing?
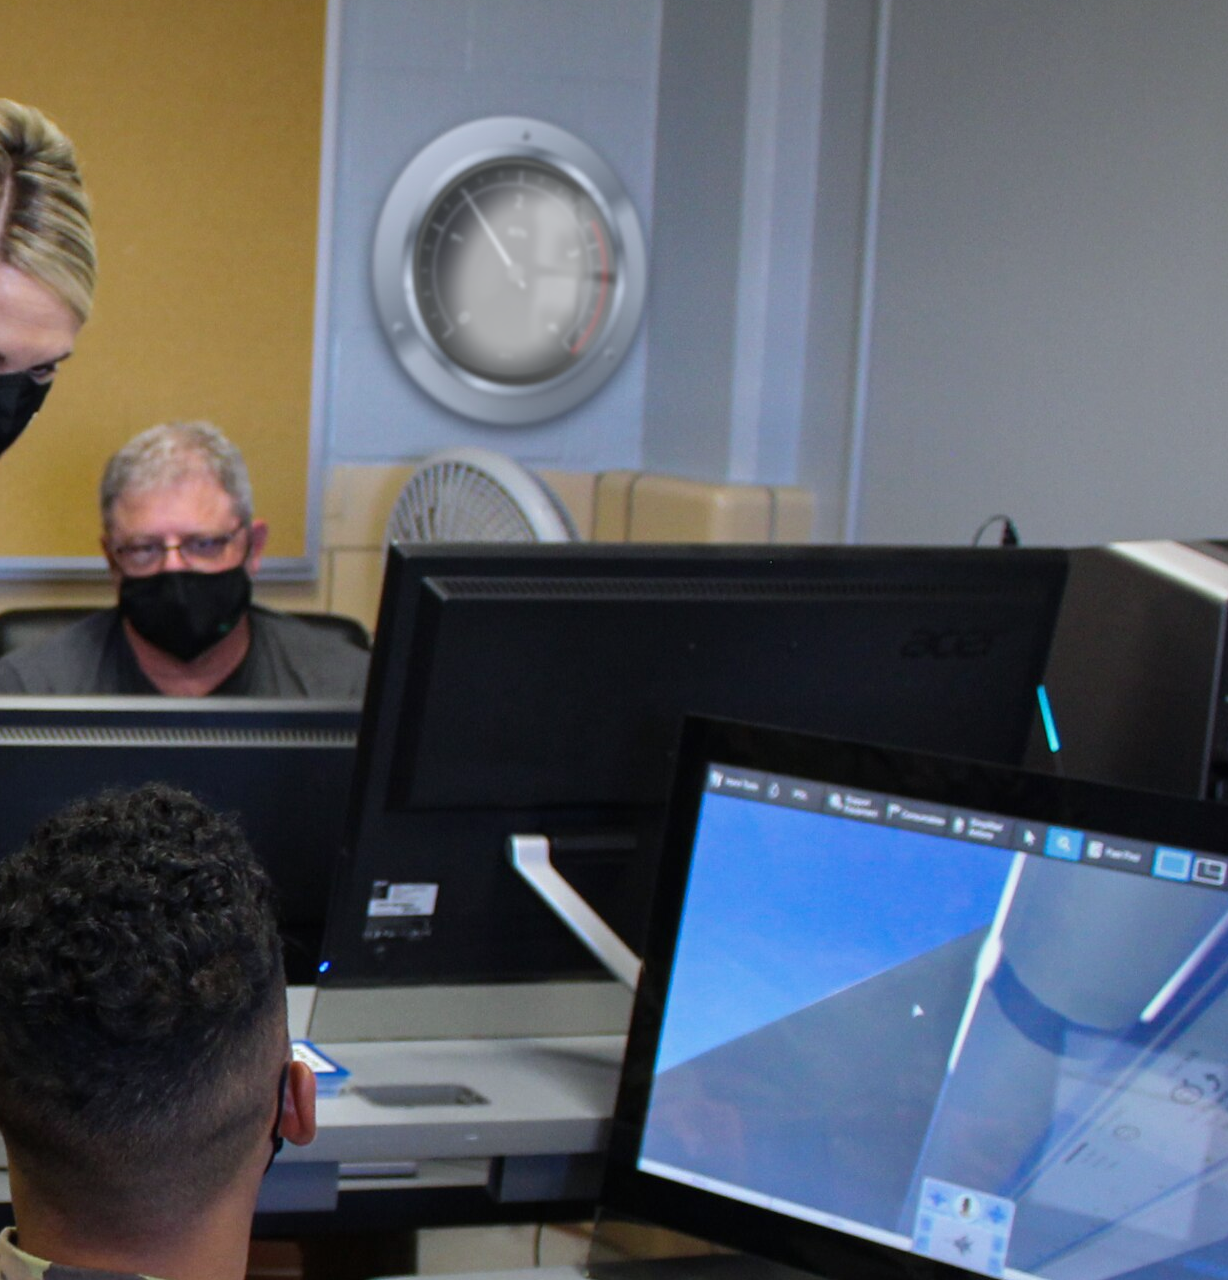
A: 1.4MPa
